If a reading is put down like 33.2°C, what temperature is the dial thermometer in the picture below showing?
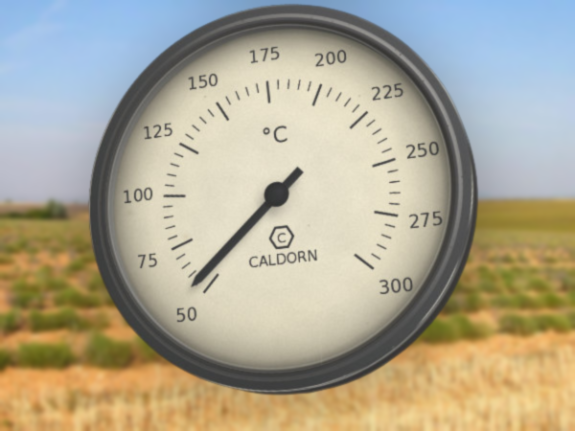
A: 55°C
